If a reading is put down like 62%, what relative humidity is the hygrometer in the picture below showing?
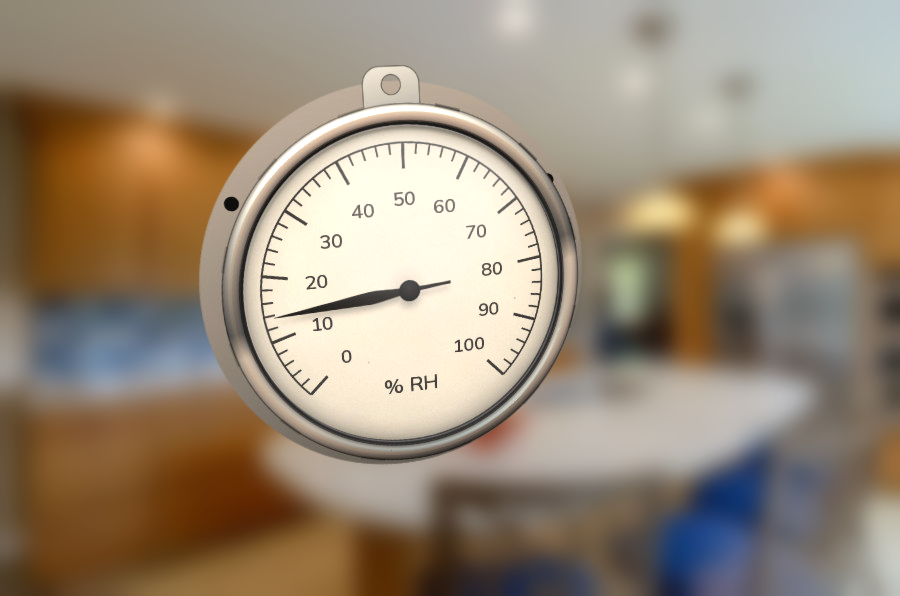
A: 14%
